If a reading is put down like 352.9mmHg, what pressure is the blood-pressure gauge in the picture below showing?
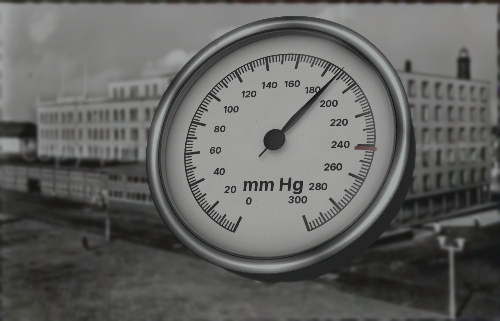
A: 190mmHg
